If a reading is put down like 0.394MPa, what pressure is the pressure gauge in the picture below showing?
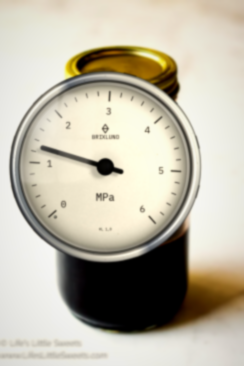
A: 1.3MPa
